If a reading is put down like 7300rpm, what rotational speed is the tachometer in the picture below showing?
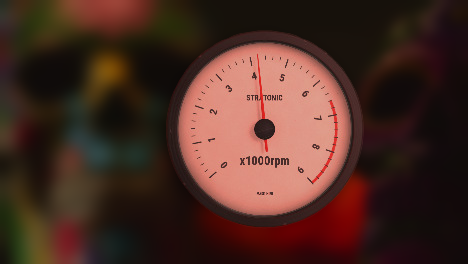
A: 4200rpm
